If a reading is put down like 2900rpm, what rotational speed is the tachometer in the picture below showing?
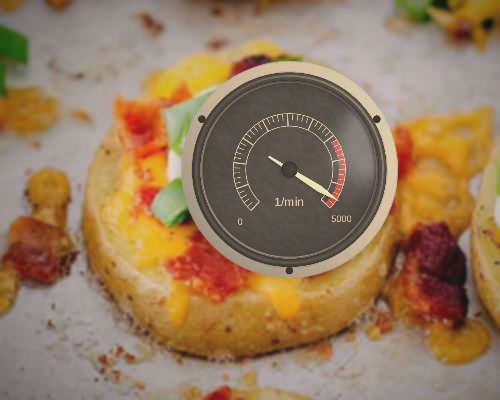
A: 4800rpm
